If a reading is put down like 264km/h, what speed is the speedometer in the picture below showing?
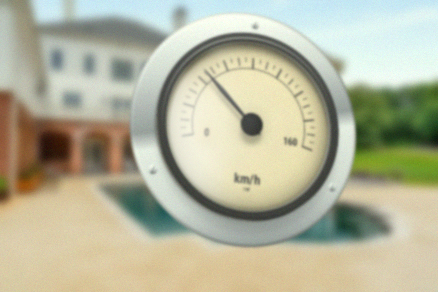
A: 45km/h
